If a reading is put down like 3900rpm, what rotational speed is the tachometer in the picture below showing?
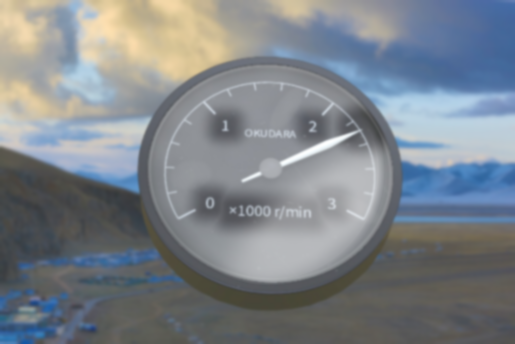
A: 2300rpm
